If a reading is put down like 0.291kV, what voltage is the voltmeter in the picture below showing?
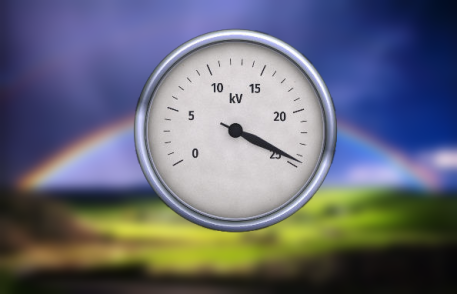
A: 24.5kV
